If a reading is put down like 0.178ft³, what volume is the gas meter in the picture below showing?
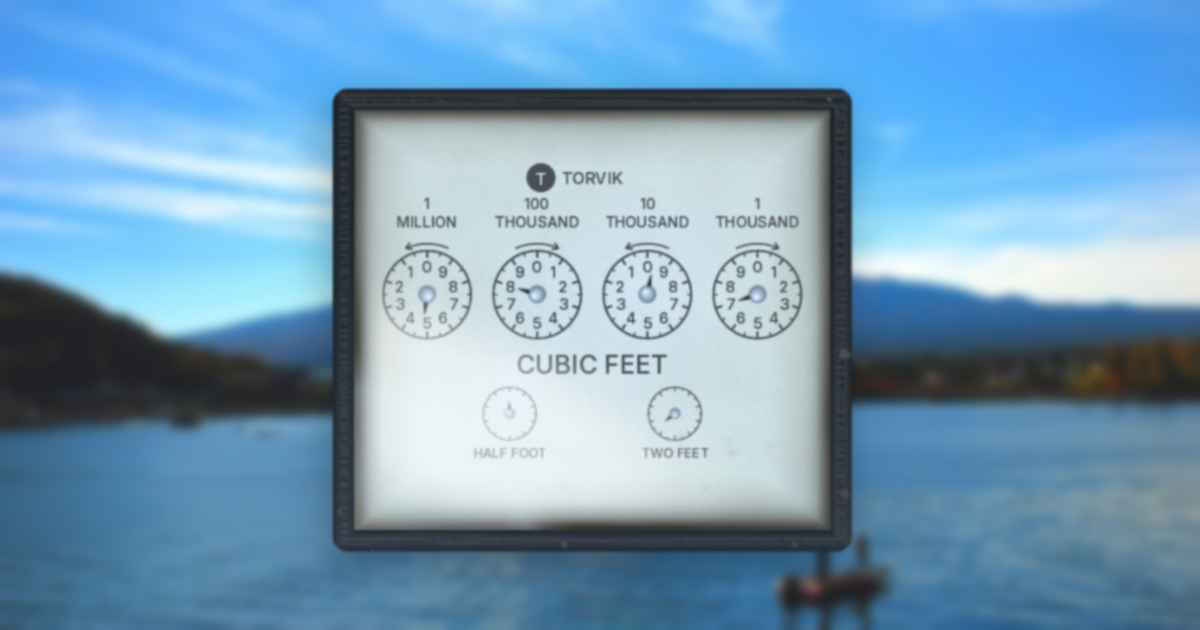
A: 479700ft³
